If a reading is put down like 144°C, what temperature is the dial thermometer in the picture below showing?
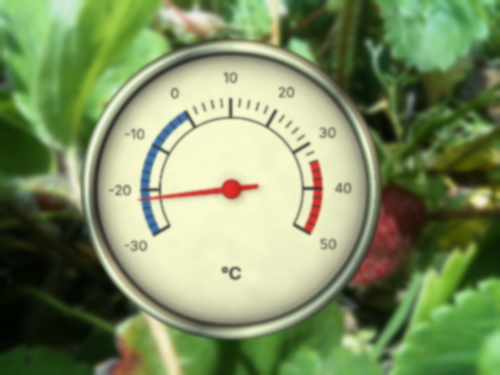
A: -22°C
